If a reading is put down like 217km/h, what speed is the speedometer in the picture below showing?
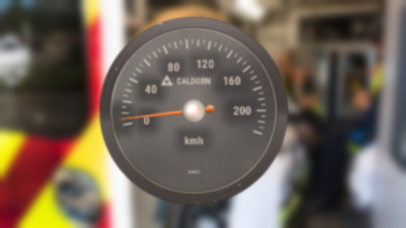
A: 5km/h
